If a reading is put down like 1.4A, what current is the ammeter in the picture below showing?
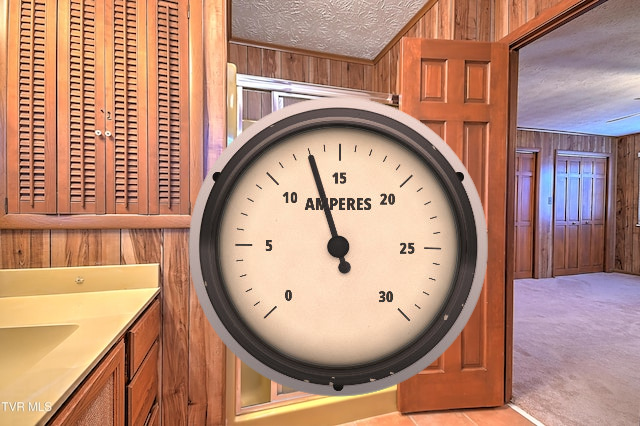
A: 13A
